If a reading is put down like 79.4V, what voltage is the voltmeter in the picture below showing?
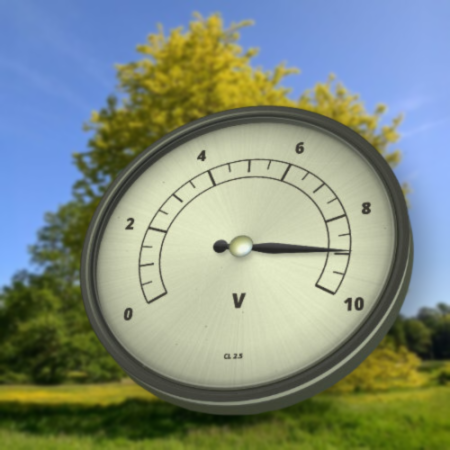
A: 9V
